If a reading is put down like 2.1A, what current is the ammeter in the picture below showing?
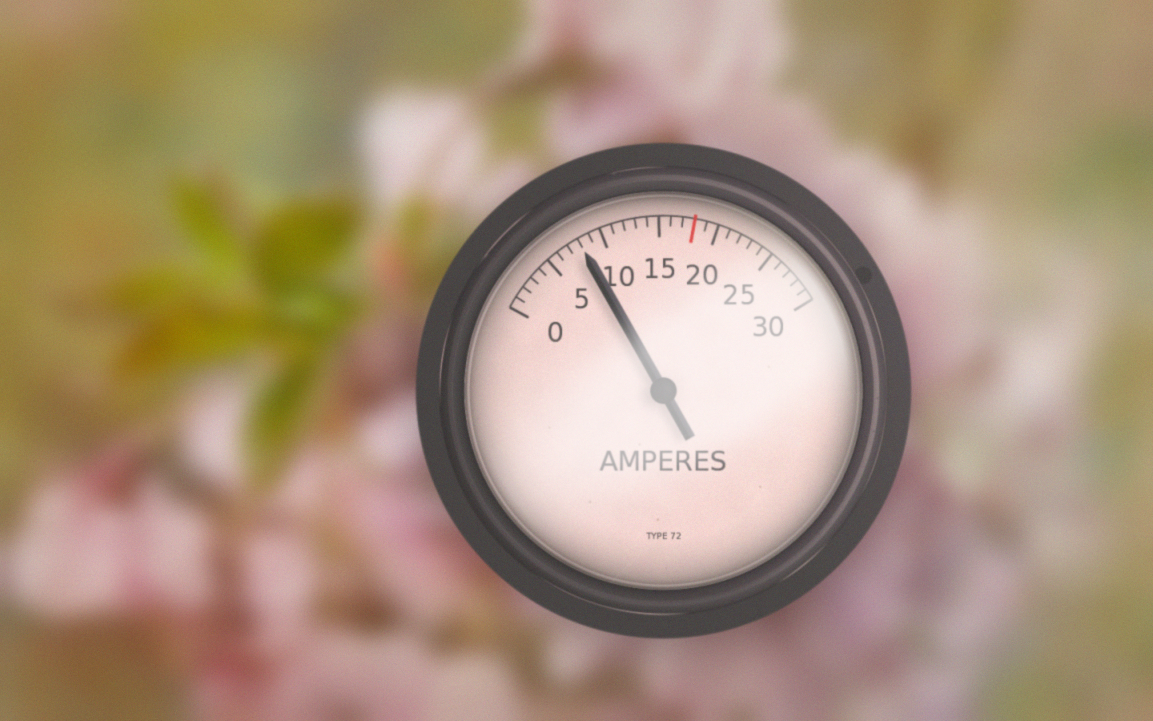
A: 8A
